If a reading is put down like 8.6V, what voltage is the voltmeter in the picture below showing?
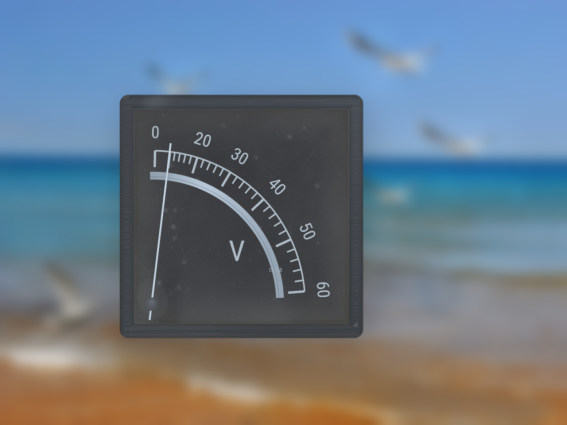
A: 10V
